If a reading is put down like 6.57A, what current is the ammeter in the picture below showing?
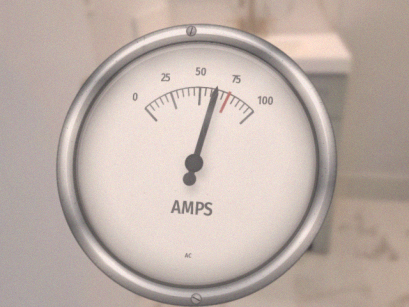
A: 65A
